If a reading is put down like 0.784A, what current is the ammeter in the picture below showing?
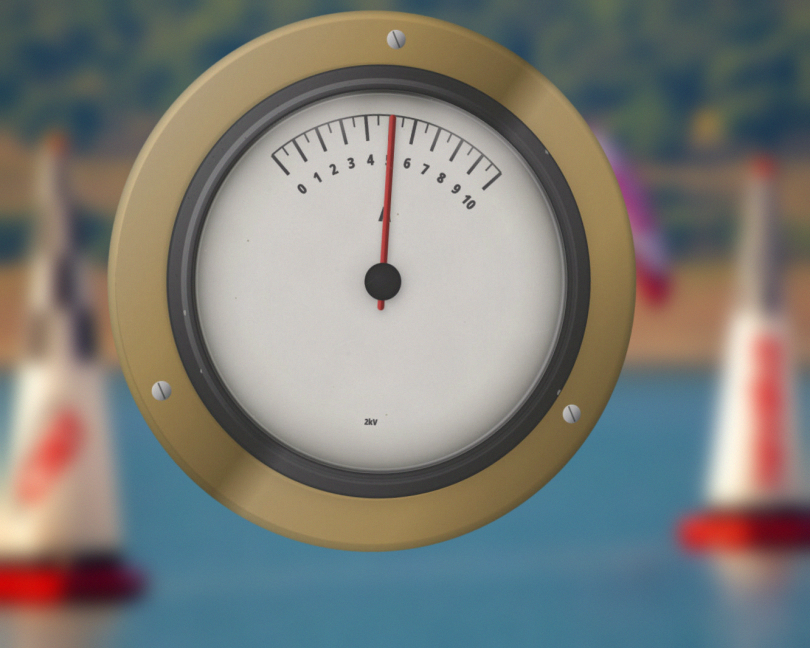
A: 5A
